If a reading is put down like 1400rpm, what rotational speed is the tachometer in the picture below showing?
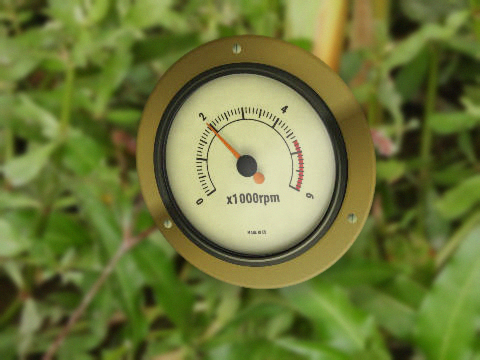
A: 2000rpm
